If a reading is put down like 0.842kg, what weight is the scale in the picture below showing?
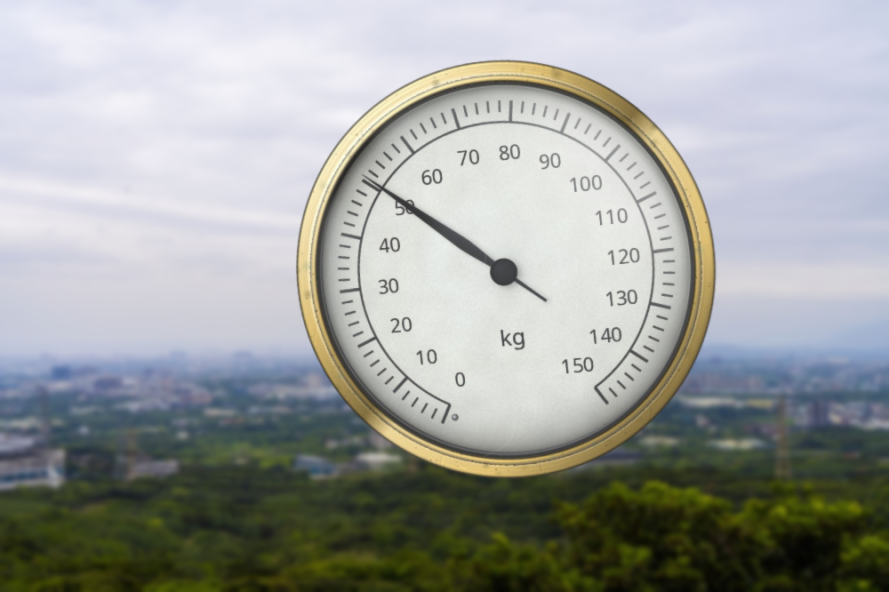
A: 51kg
